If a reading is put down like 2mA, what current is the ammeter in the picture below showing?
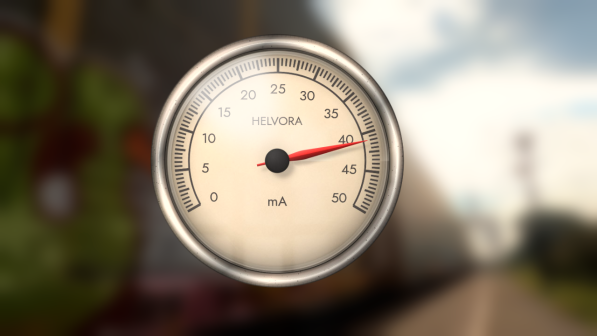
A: 41mA
